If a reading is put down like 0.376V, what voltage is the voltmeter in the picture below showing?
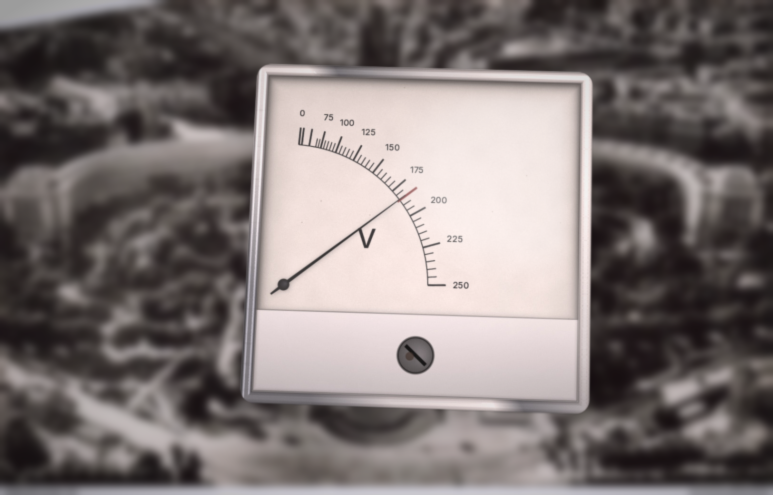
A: 185V
